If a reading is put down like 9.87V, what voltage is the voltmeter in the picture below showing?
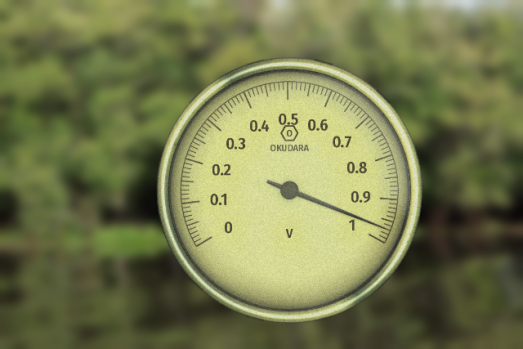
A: 0.97V
